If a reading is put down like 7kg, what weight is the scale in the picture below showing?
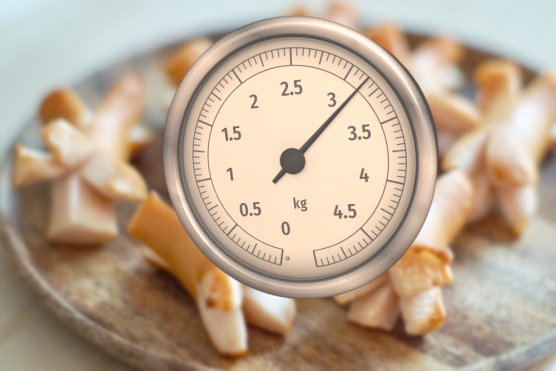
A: 3.15kg
